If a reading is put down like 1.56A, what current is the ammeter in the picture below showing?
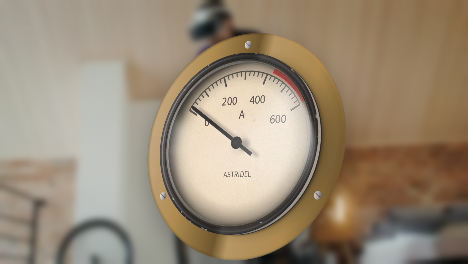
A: 20A
